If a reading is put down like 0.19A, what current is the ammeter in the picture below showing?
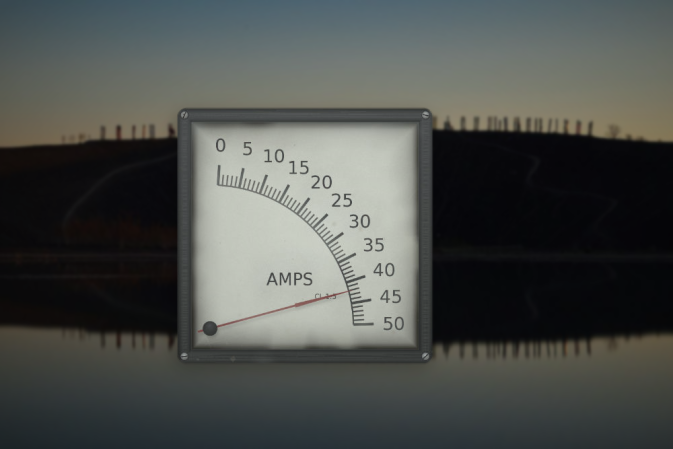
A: 42A
